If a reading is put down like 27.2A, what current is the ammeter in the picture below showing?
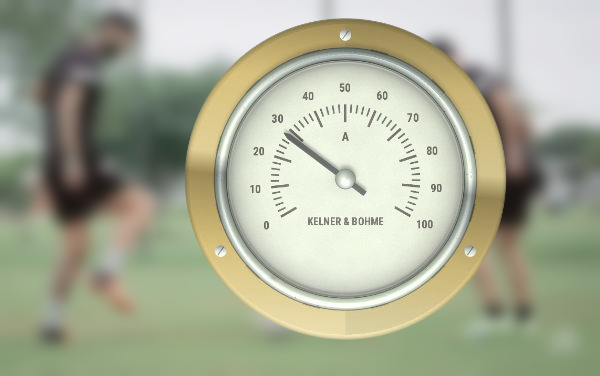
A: 28A
